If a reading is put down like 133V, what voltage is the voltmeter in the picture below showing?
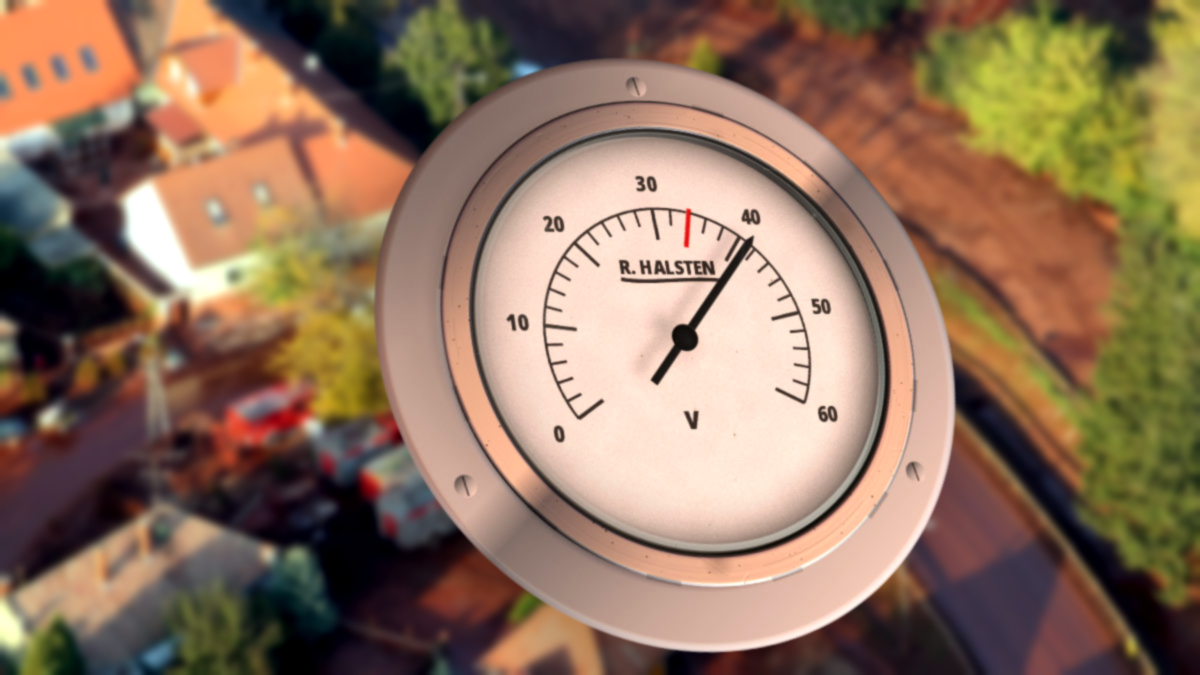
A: 41V
